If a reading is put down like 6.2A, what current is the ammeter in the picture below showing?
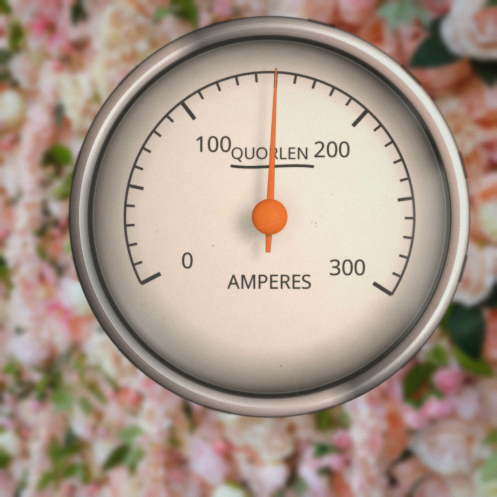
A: 150A
